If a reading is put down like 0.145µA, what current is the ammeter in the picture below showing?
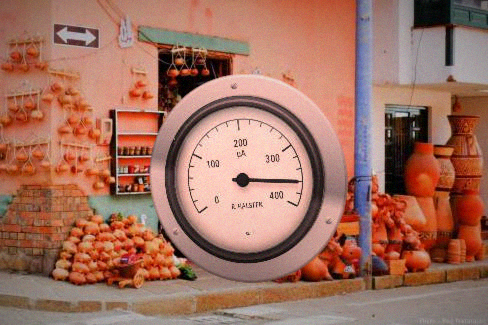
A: 360µA
